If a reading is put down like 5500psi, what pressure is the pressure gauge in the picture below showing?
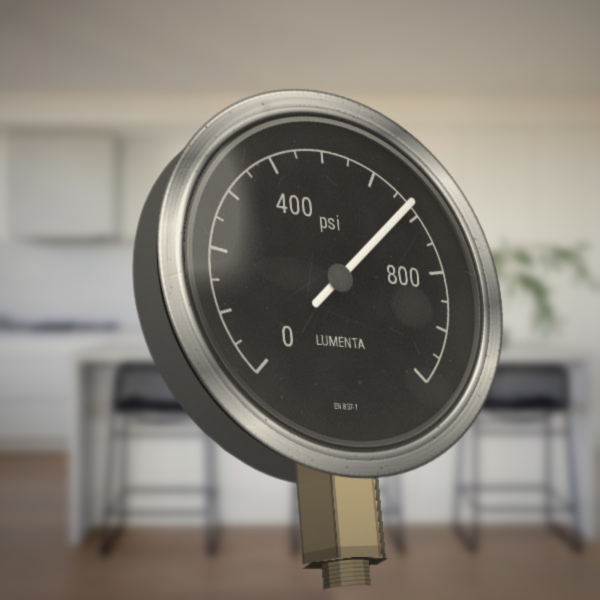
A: 675psi
